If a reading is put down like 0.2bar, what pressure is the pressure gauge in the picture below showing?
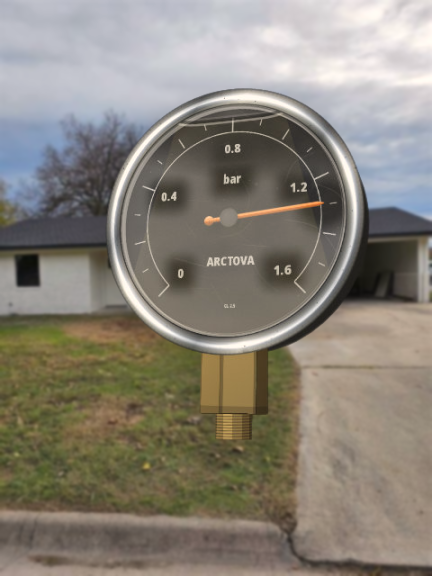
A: 1.3bar
